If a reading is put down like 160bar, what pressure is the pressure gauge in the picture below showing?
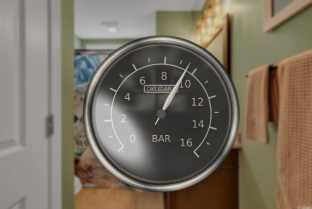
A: 9.5bar
